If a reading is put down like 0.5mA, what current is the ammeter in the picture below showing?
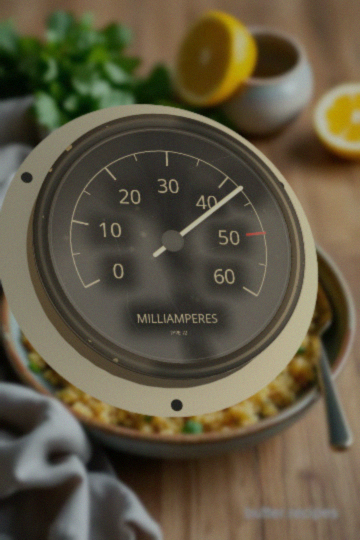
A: 42.5mA
